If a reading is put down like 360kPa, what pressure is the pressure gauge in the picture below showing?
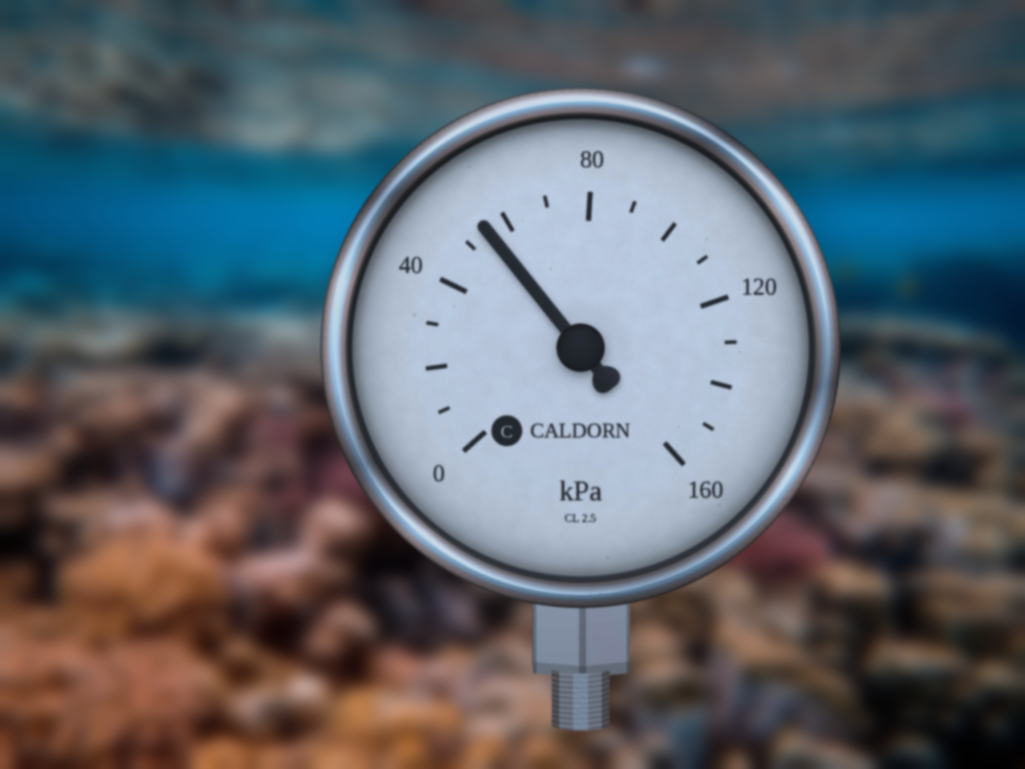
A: 55kPa
